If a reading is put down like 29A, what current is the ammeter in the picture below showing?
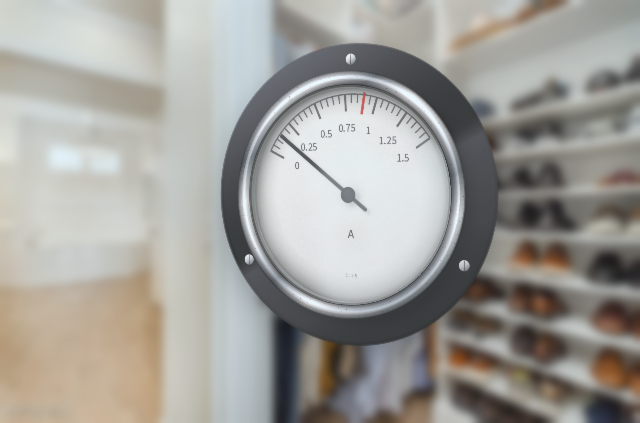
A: 0.15A
